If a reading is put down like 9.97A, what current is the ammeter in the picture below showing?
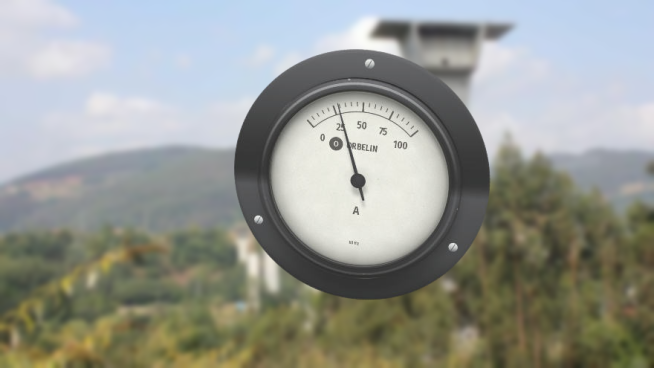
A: 30A
